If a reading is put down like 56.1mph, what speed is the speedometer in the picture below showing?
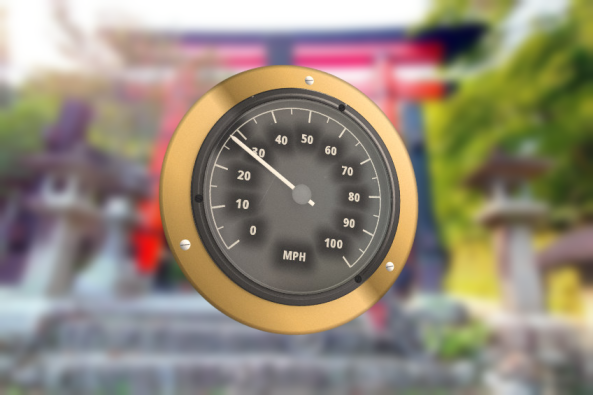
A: 27.5mph
